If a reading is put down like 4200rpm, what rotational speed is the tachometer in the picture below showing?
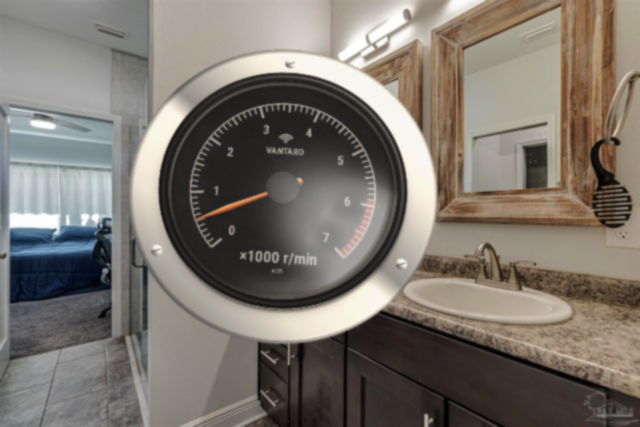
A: 500rpm
